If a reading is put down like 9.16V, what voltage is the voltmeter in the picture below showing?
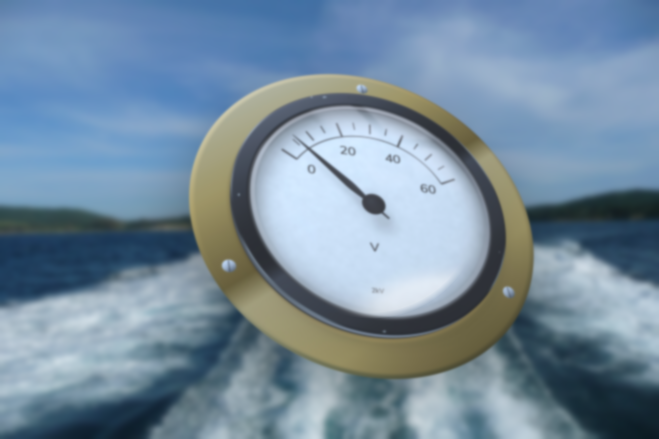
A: 5V
